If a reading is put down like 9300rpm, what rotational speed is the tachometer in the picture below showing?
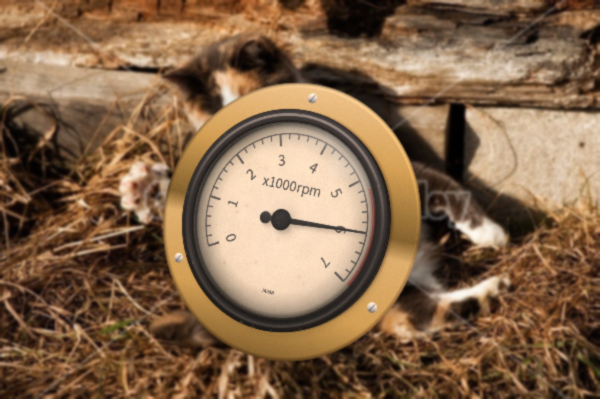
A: 6000rpm
